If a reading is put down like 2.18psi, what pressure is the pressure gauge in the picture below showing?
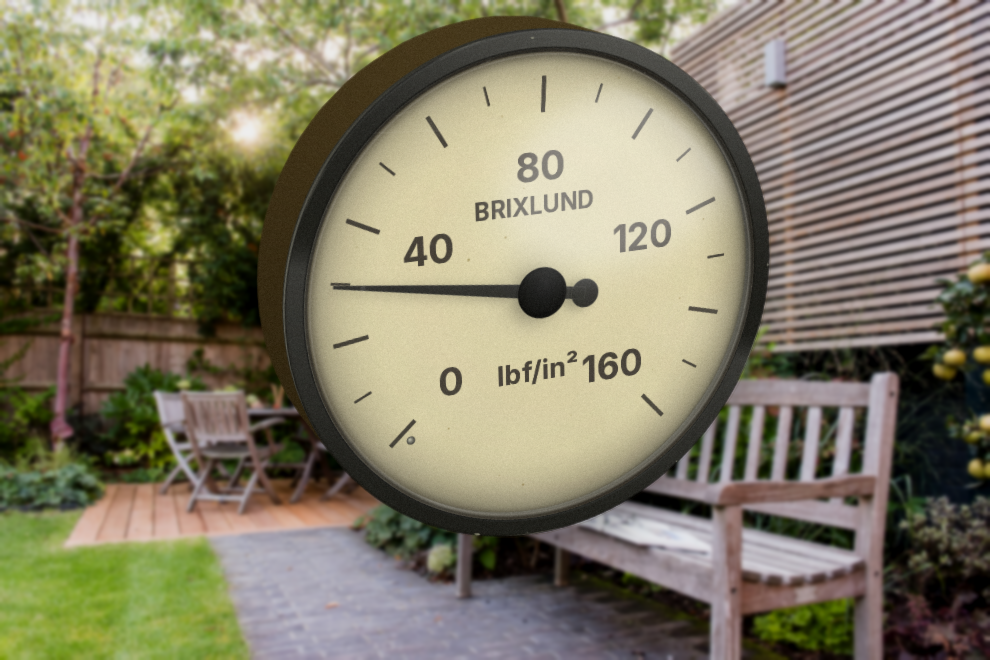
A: 30psi
